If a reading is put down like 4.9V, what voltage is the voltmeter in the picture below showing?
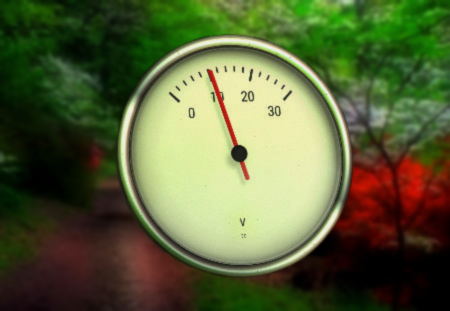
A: 10V
